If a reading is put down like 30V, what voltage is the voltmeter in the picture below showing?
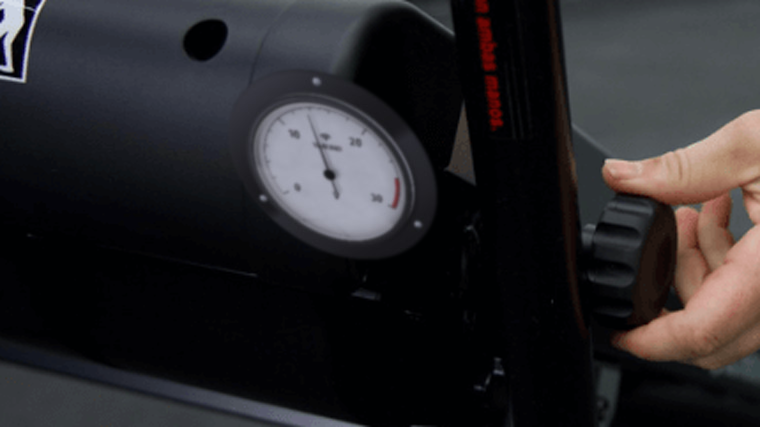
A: 14V
